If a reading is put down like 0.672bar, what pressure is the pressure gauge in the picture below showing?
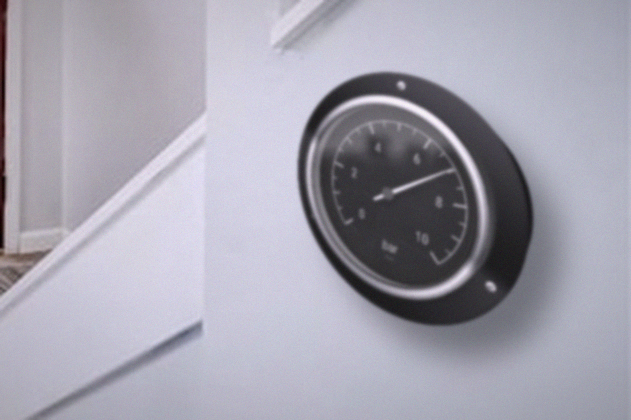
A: 7bar
